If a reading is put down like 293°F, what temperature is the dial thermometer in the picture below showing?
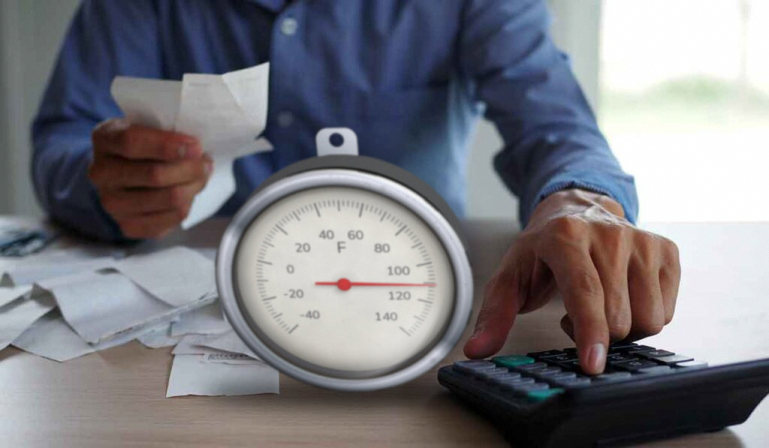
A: 110°F
